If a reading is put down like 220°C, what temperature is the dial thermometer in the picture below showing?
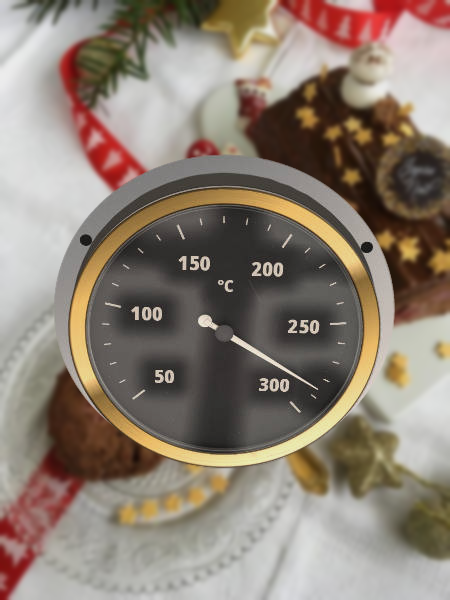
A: 285°C
